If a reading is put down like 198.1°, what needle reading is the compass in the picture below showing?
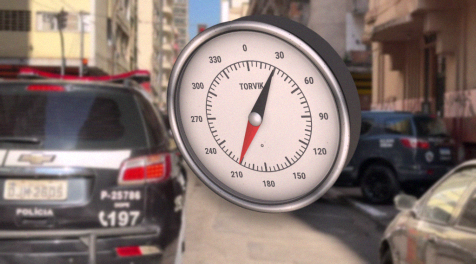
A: 210°
